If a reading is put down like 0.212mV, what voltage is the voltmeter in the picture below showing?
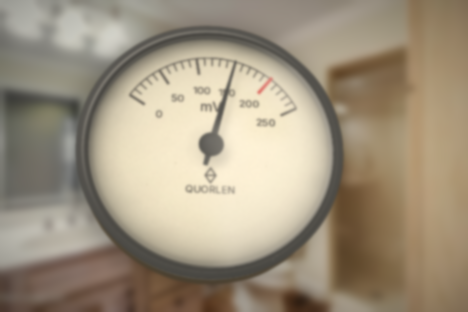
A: 150mV
